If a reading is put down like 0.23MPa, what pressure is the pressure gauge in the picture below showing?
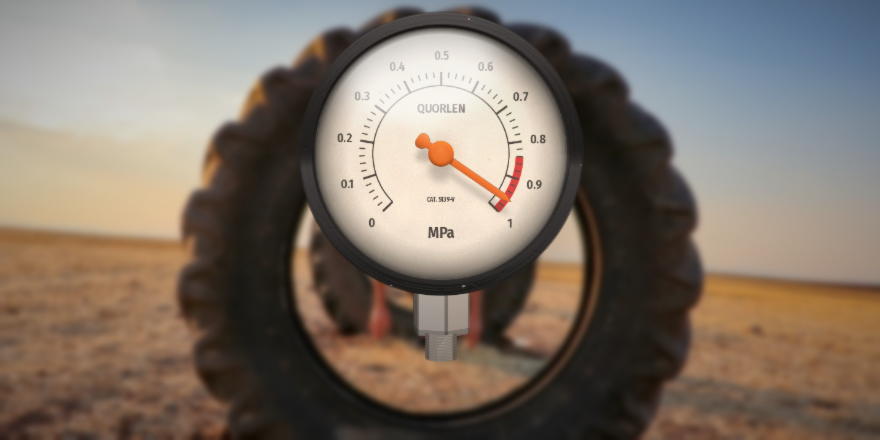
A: 0.96MPa
